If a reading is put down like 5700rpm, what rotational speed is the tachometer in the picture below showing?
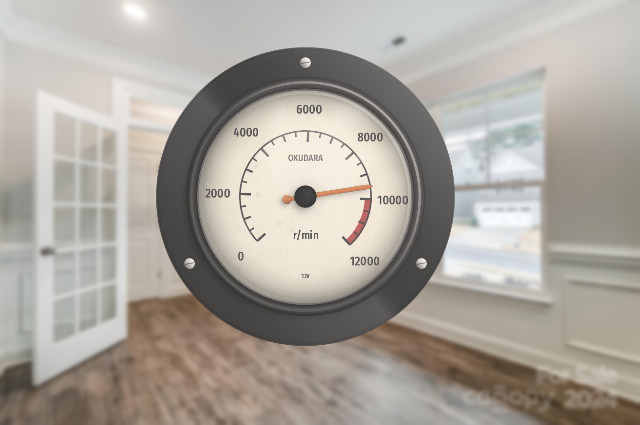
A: 9500rpm
